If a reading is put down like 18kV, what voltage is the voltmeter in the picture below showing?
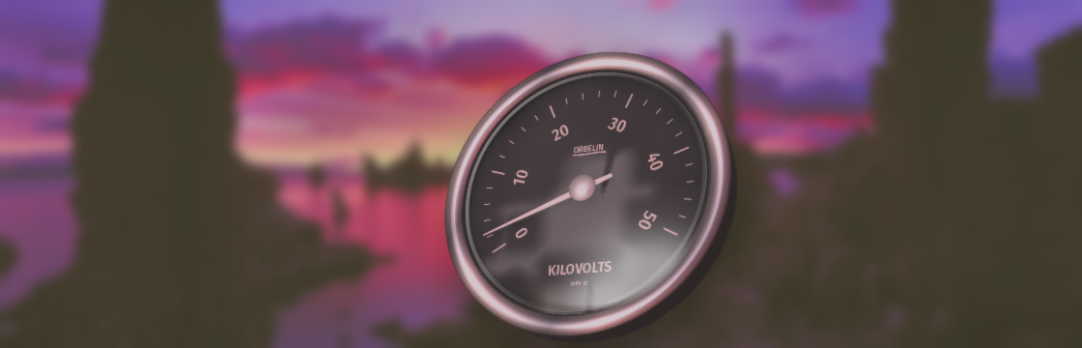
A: 2kV
